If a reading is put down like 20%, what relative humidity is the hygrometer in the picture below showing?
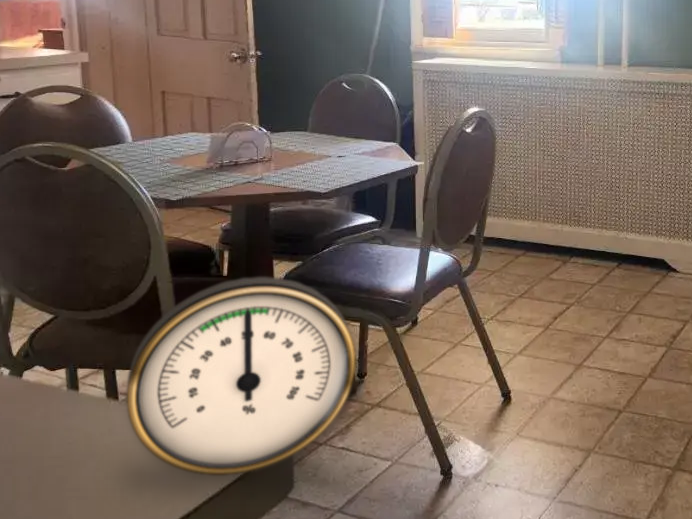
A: 50%
